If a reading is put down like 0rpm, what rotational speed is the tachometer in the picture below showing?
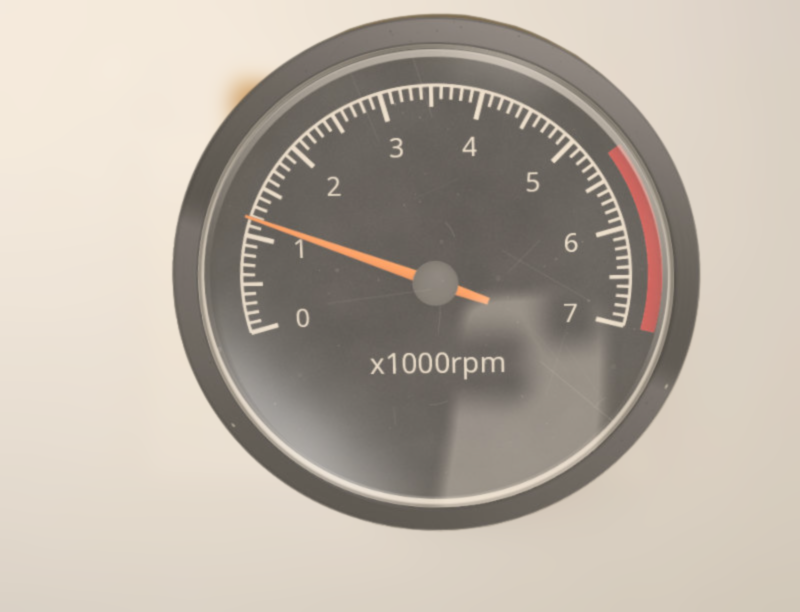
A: 1200rpm
